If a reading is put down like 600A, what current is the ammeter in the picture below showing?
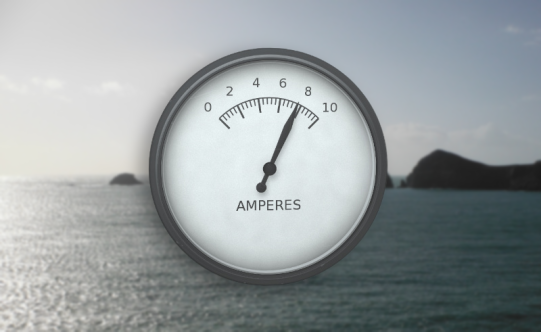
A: 7.6A
